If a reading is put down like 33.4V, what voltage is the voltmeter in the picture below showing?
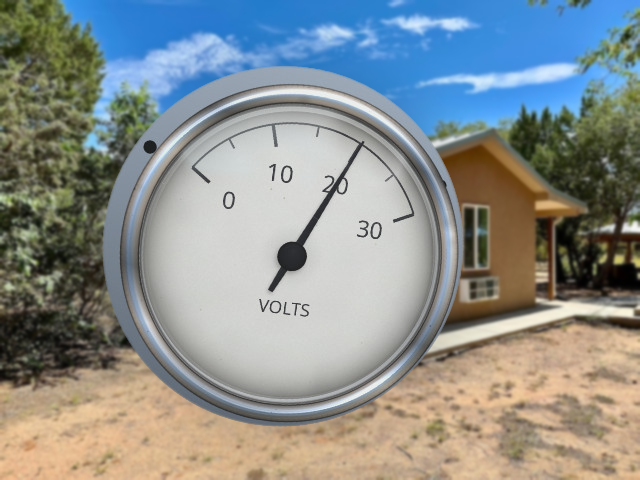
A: 20V
